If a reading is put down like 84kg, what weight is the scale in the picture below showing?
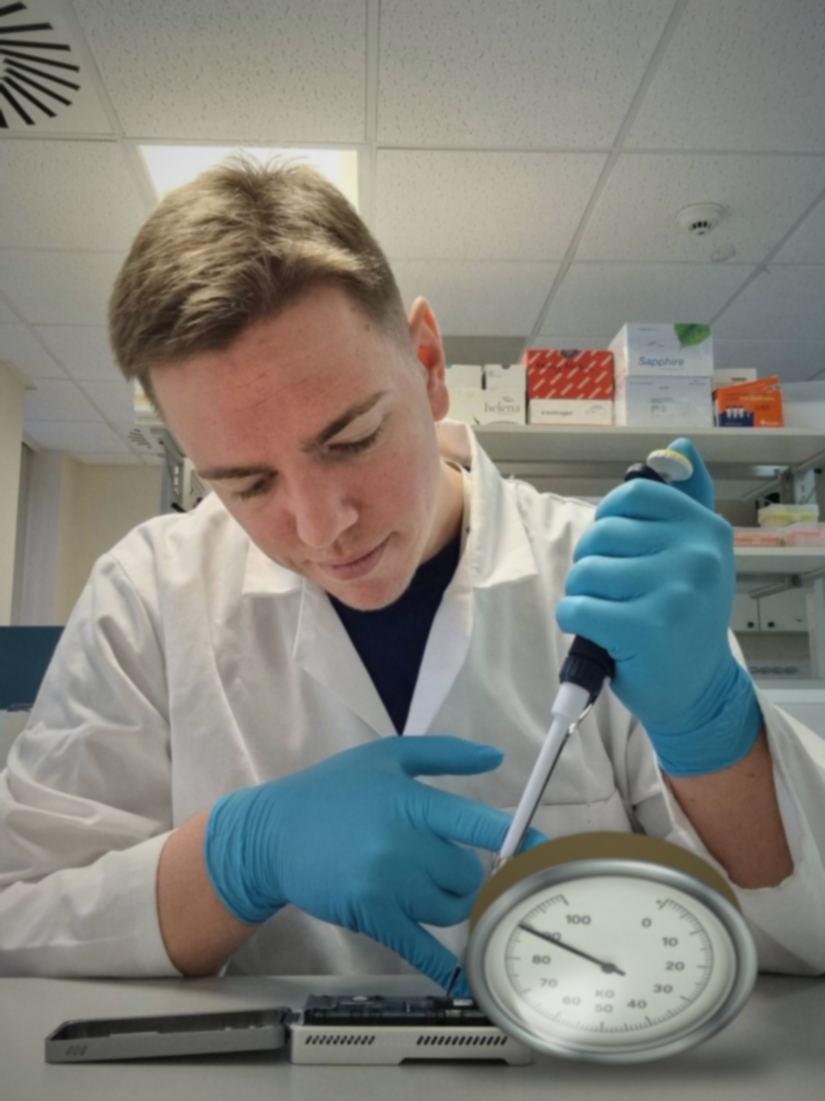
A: 90kg
